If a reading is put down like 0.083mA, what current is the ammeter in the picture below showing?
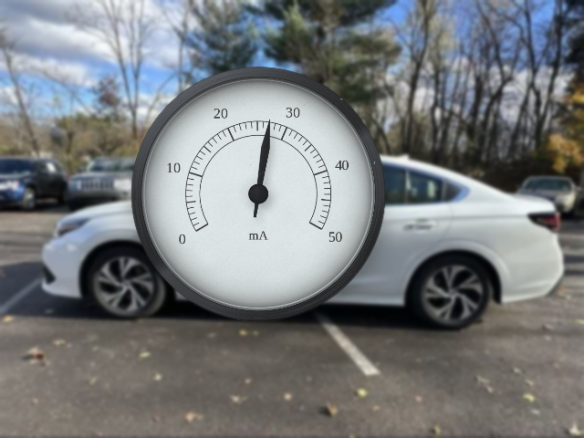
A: 27mA
